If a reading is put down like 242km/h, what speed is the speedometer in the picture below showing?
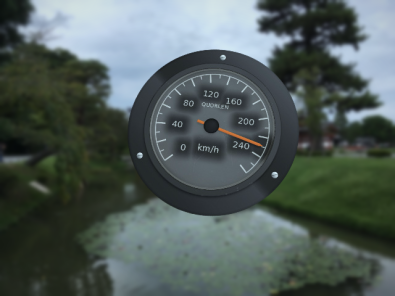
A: 230km/h
